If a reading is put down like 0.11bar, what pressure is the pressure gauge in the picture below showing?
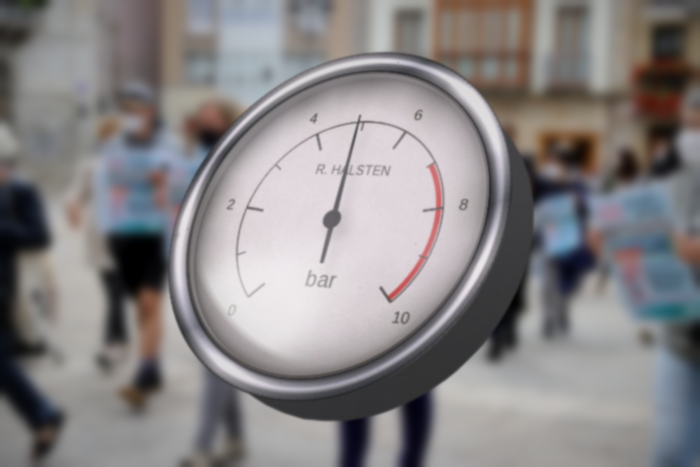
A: 5bar
